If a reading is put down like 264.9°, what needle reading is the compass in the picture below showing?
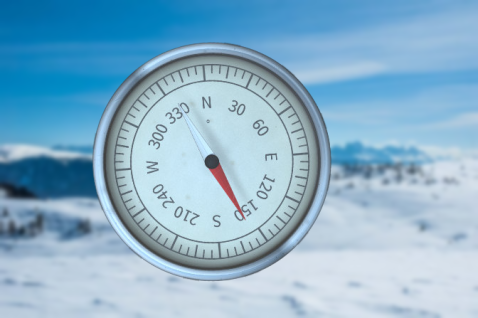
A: 155°
